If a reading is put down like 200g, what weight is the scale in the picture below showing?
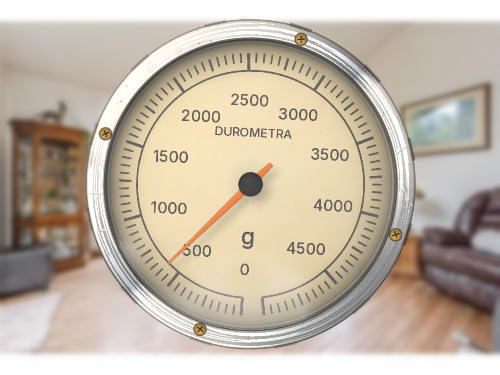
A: 600g
